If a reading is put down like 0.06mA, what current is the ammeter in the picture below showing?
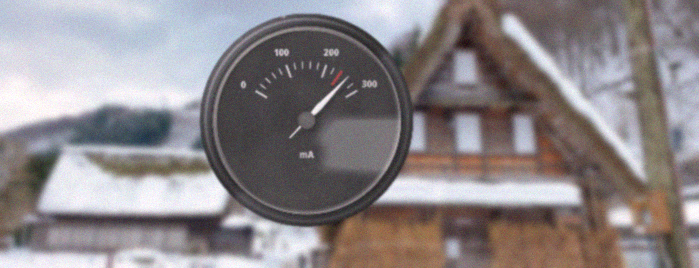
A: 260mA
